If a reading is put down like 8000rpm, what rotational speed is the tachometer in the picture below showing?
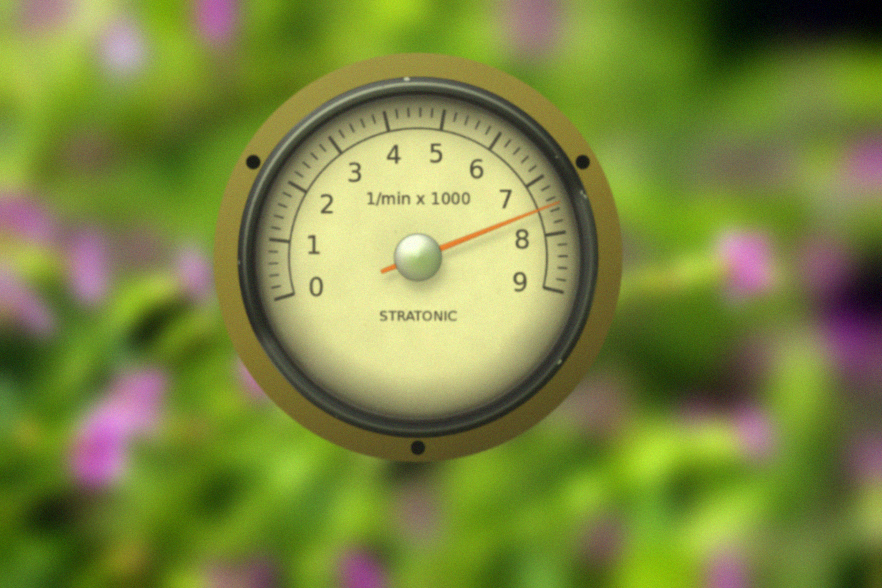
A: 7500rpm
